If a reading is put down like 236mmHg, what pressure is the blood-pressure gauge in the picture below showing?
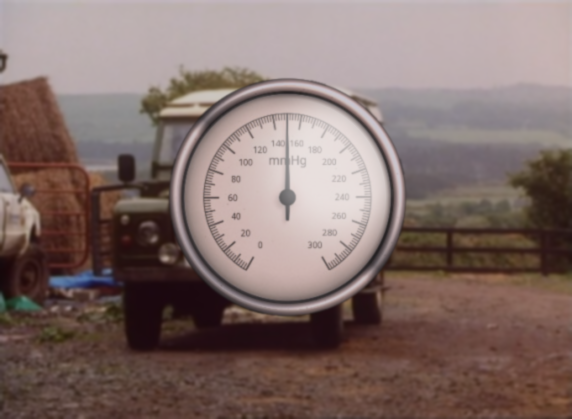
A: 150mmHg
